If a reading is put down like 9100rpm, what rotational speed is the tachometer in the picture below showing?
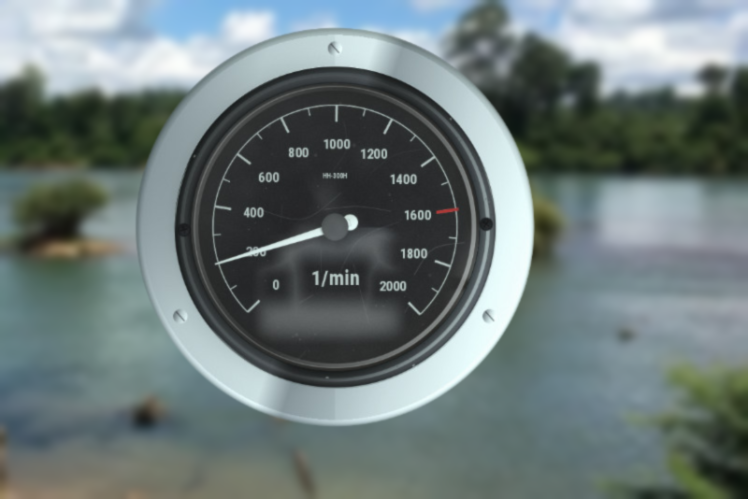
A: 200rpm
